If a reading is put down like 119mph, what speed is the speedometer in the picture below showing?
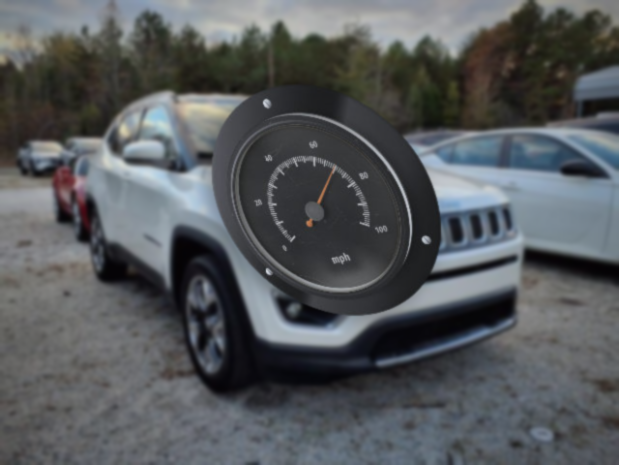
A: 70mph
